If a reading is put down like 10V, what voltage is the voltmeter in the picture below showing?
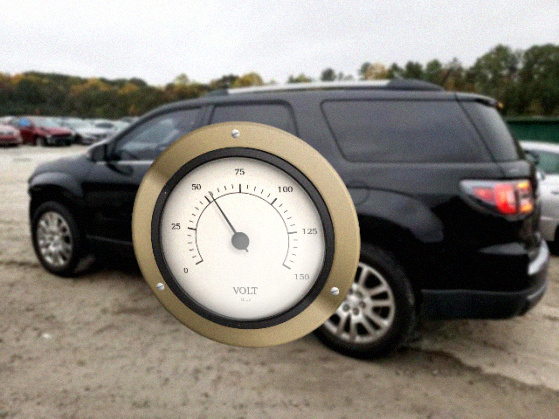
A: 55V
